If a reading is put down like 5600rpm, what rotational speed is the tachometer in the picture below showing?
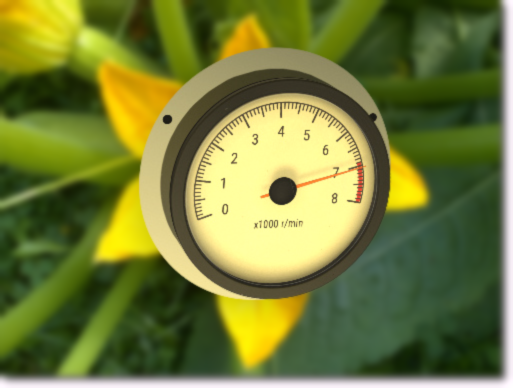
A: 7000rpm
